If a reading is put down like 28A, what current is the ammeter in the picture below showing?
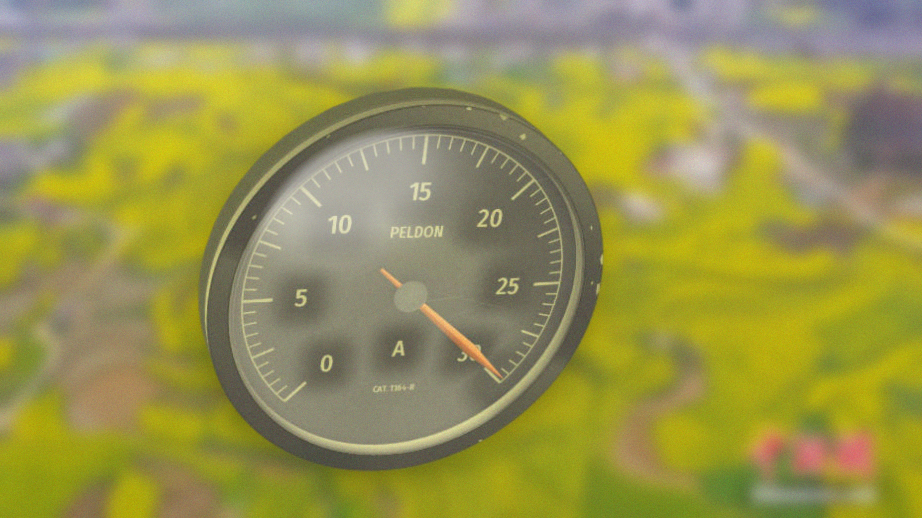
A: 29.75A
